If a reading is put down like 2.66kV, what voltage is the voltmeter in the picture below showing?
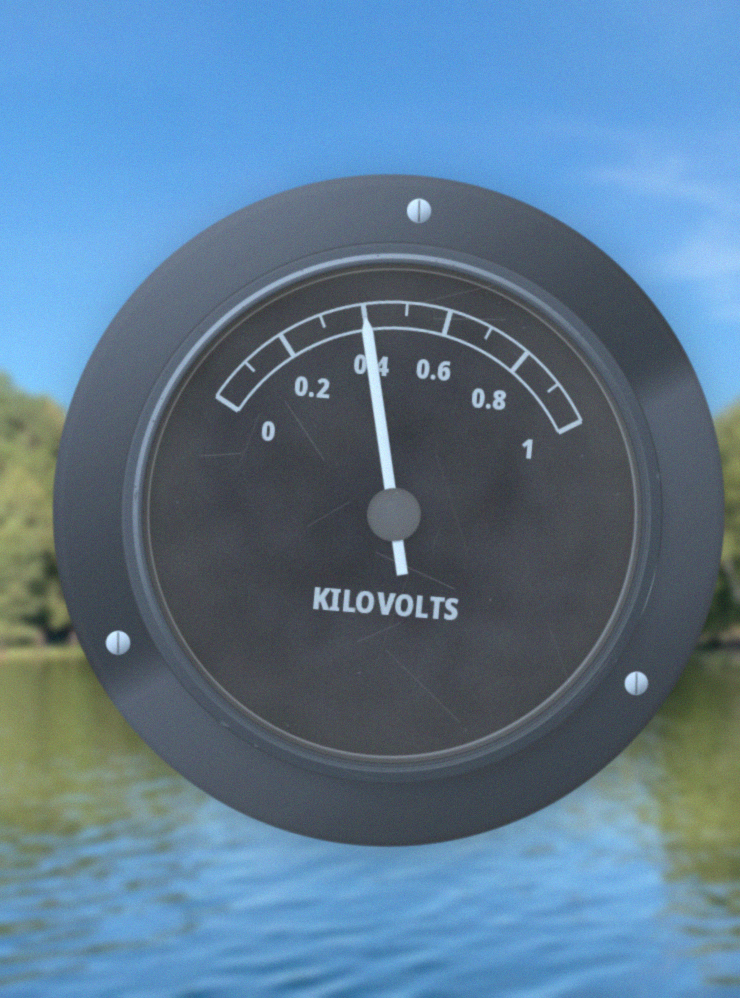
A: 0.4kV
